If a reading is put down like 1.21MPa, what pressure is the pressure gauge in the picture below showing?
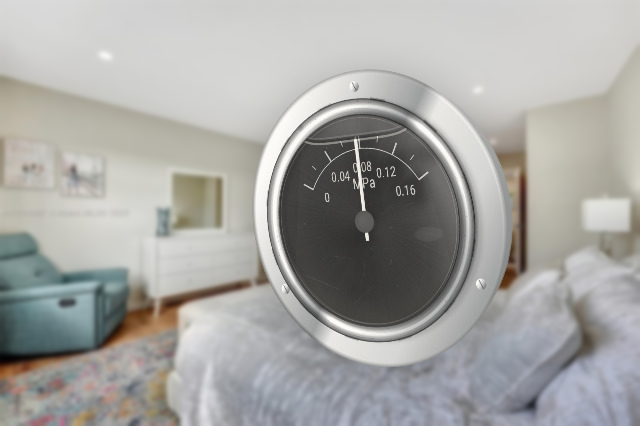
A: 0.08MPa
